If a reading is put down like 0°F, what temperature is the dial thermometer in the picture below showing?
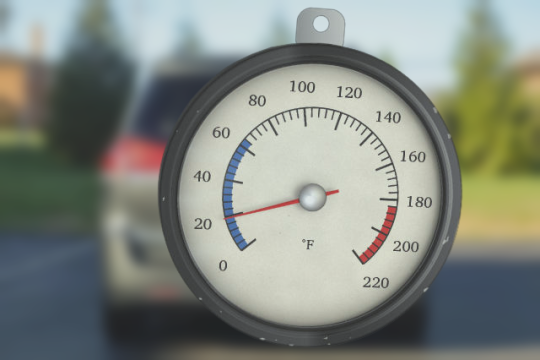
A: 20°F
